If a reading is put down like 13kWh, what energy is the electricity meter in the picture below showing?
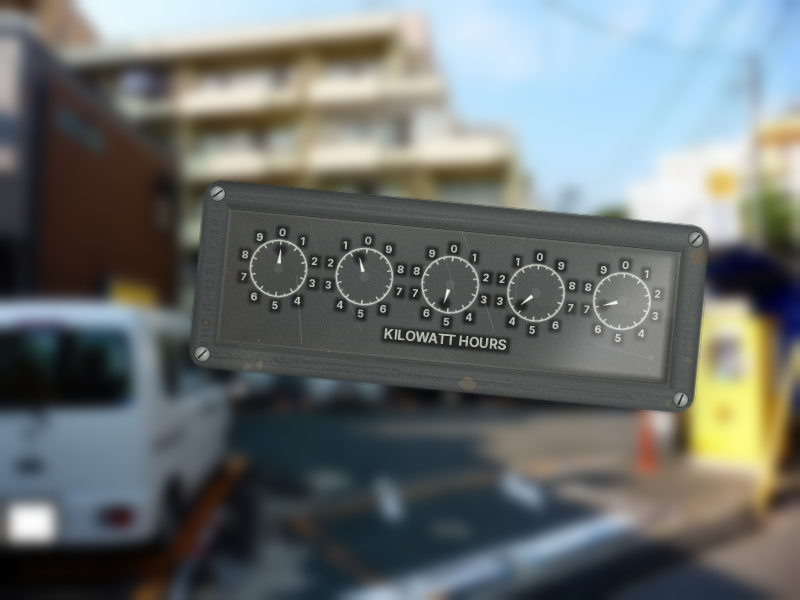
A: 537kWh
